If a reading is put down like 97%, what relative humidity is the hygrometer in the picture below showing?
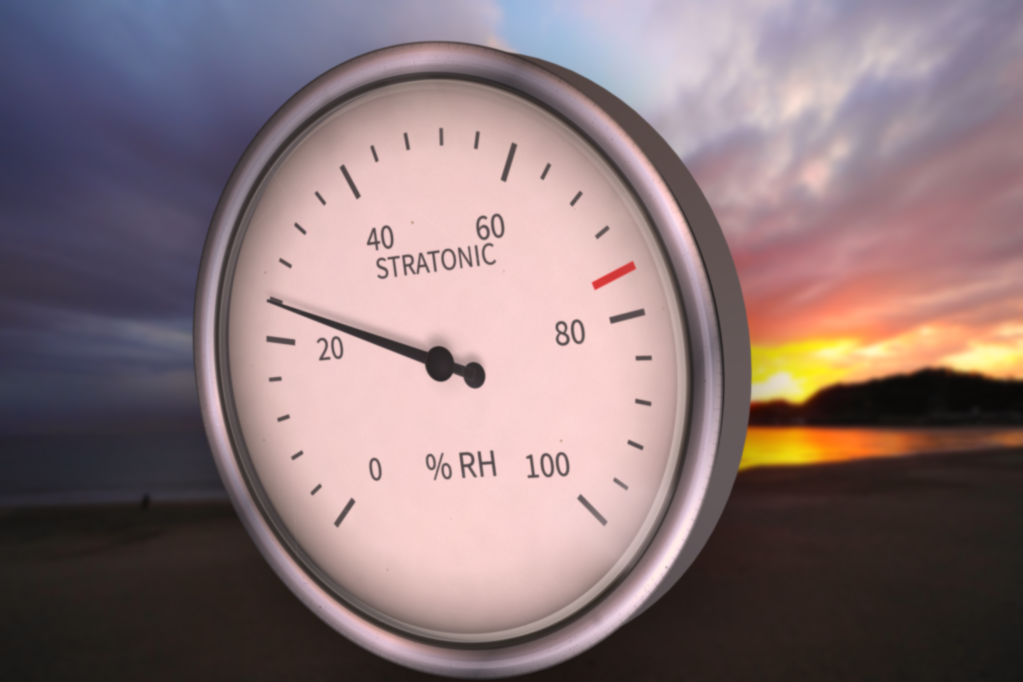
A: 24%
